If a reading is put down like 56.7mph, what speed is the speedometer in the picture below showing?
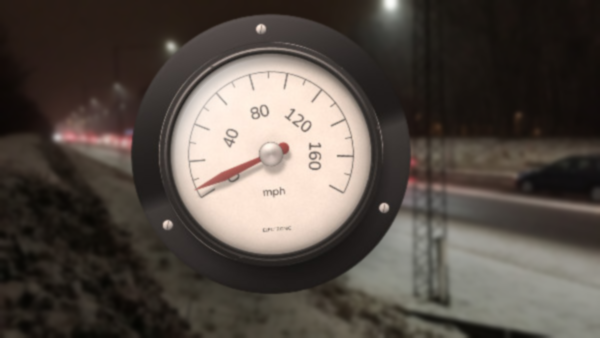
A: 5mph
